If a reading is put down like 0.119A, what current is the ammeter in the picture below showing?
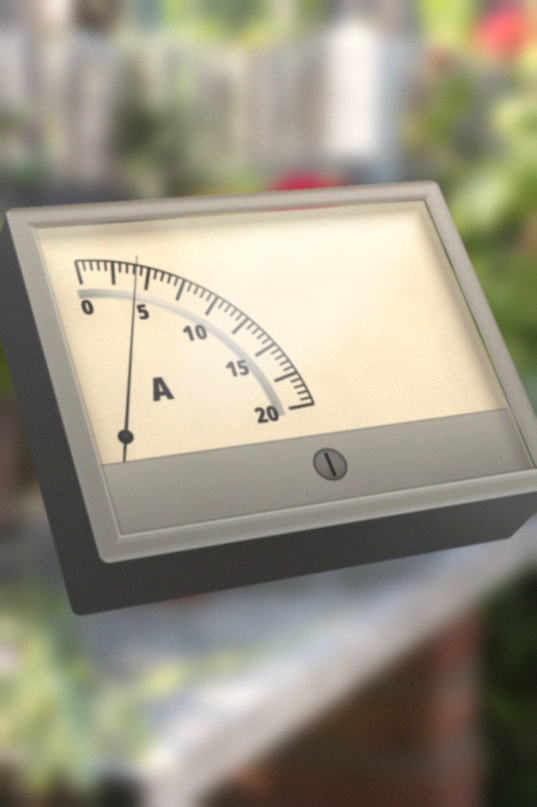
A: 4A
